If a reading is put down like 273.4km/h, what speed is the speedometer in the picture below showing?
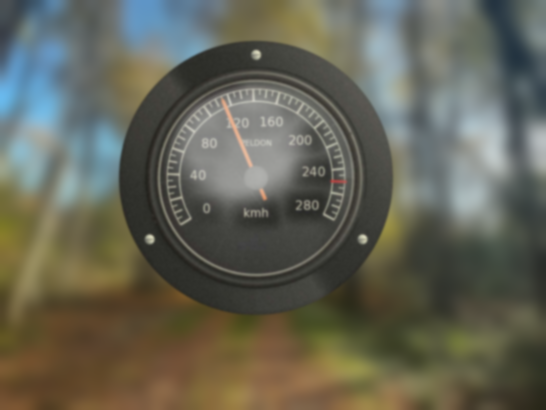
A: 115km/h
